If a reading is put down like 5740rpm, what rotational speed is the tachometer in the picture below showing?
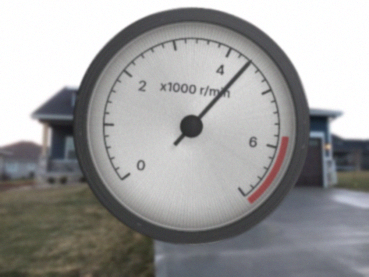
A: 4400rpm
